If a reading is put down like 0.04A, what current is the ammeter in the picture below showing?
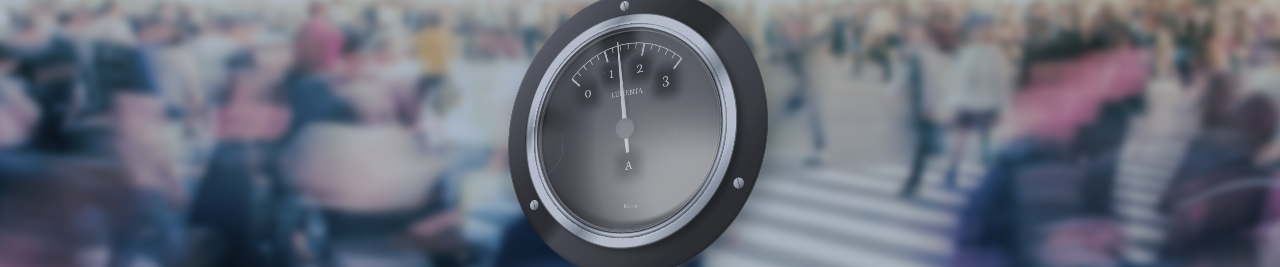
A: 1.4A
